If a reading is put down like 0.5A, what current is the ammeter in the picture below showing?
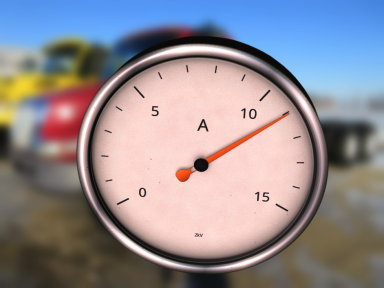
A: 11A
